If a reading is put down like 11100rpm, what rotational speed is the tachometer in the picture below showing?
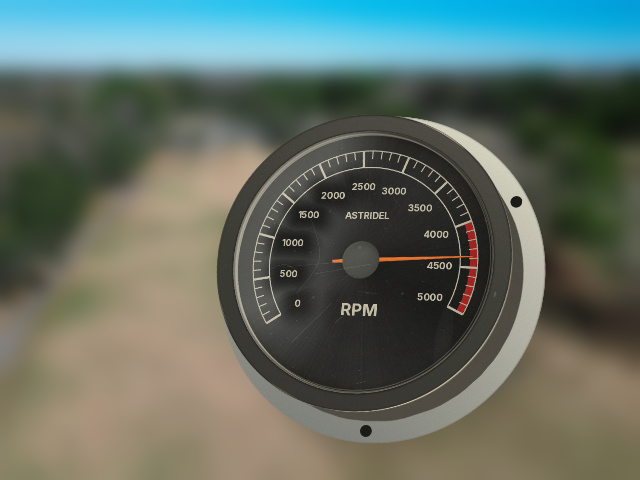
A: 4400rpm
